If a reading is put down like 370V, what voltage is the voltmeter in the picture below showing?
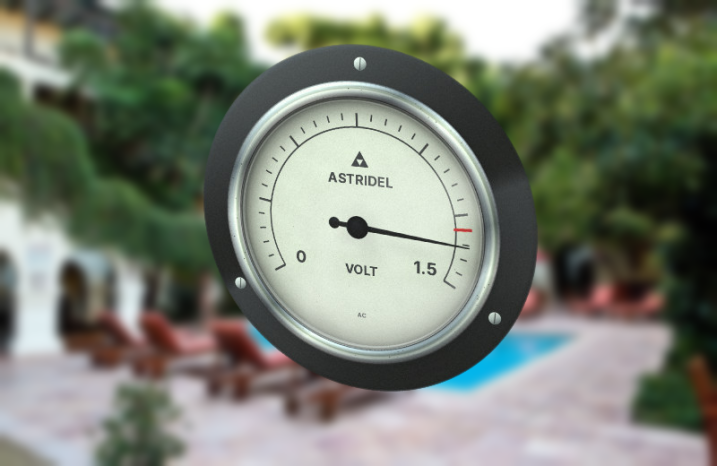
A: 1.35V
